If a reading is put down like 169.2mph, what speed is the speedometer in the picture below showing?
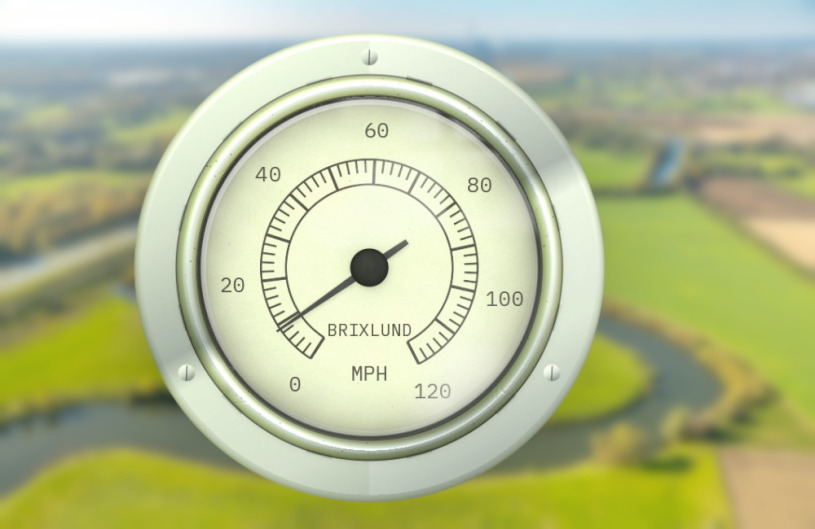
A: 9mph
